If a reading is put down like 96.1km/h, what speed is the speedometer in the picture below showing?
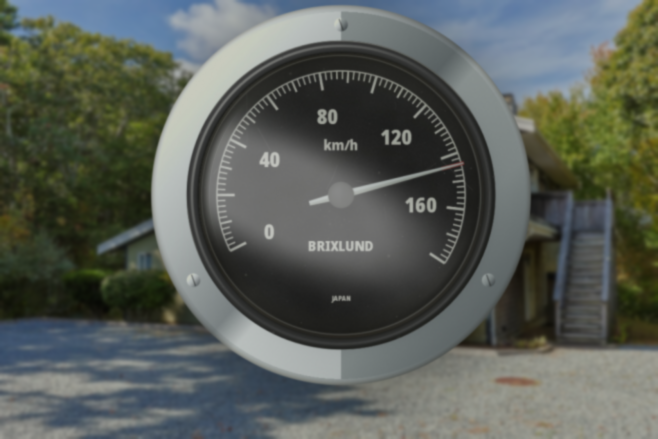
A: 144km/h
